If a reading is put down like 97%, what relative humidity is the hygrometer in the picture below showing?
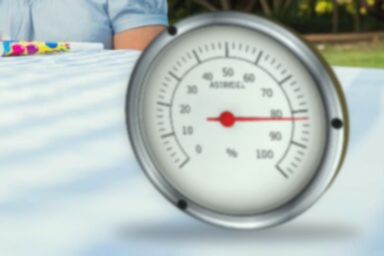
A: 82%
